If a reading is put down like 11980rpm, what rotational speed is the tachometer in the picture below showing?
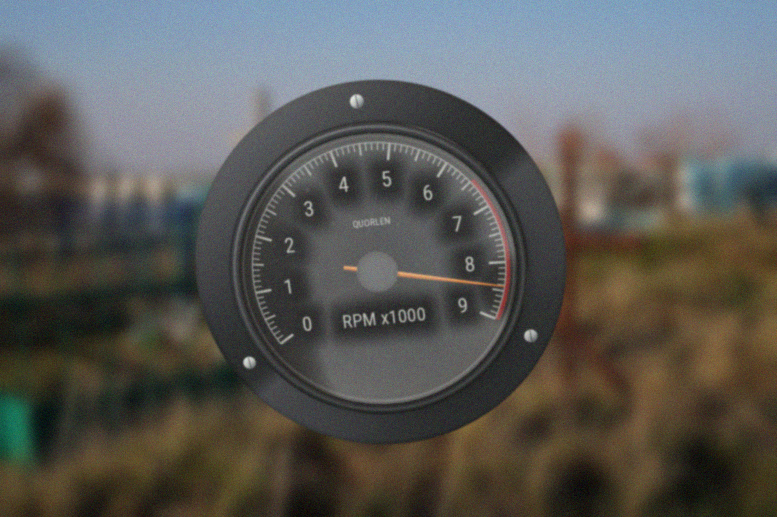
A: 8400rpm
